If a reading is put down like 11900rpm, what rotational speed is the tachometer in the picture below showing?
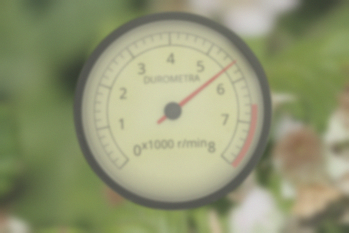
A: 5600rpm
